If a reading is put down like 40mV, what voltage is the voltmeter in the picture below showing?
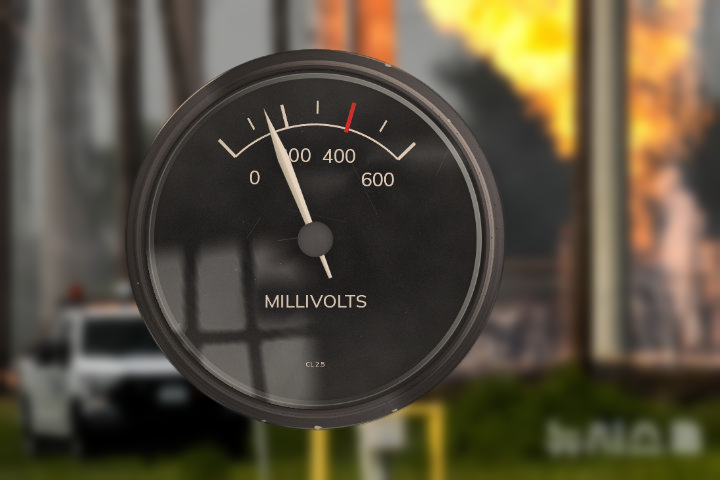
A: 150mV
